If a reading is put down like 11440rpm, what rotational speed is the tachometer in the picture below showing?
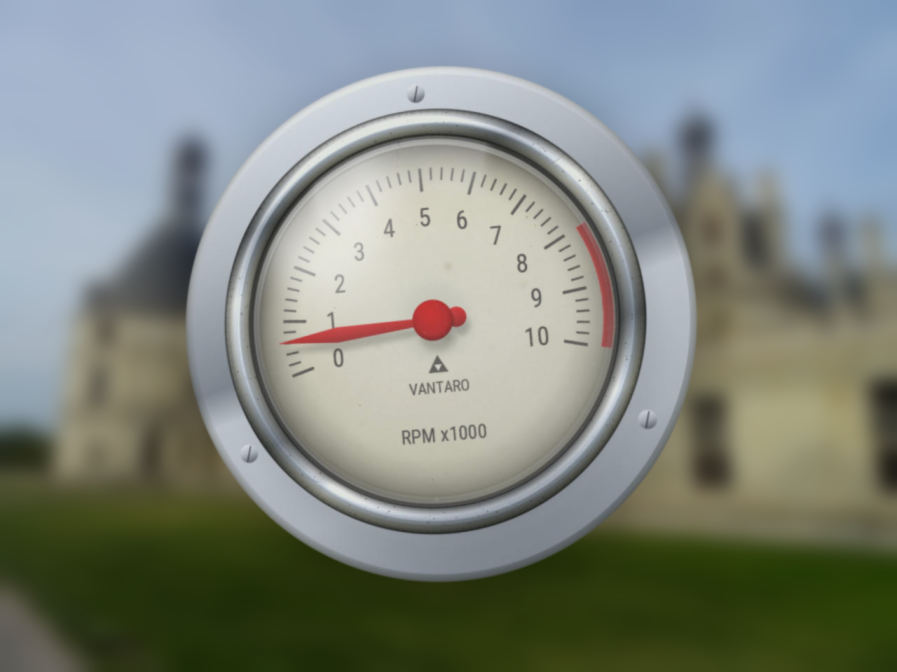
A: 600rpm
